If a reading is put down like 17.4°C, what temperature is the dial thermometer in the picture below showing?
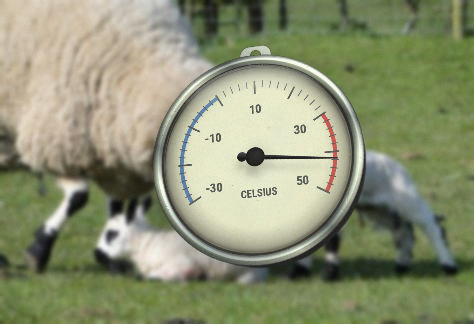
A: 42°C
